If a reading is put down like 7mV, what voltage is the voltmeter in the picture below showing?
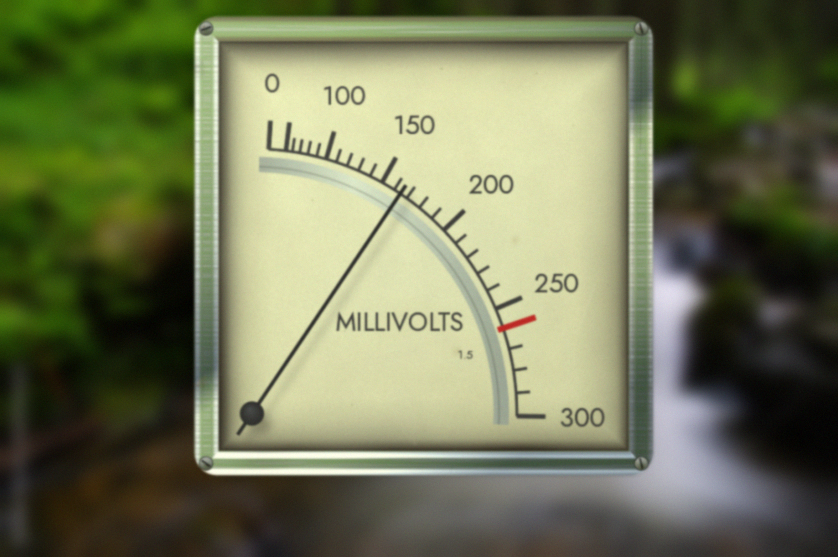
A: 165mV
